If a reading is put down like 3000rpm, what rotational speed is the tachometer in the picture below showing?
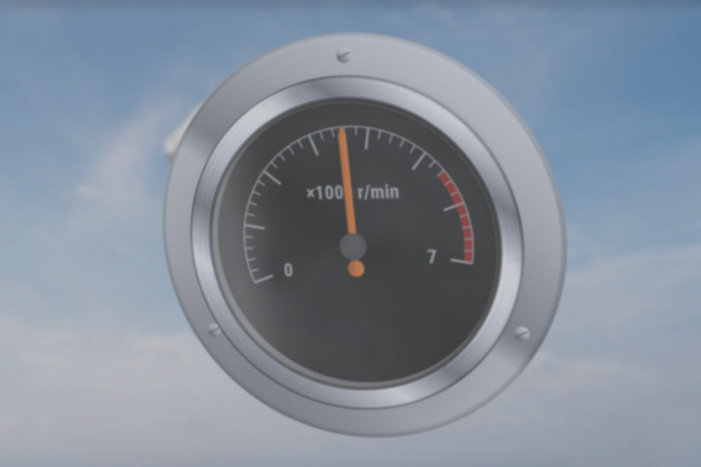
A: 3600rpm
